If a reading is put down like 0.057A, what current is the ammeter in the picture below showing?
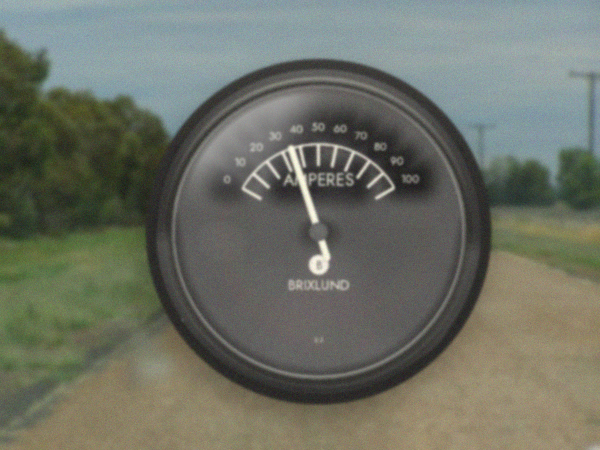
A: 35A
